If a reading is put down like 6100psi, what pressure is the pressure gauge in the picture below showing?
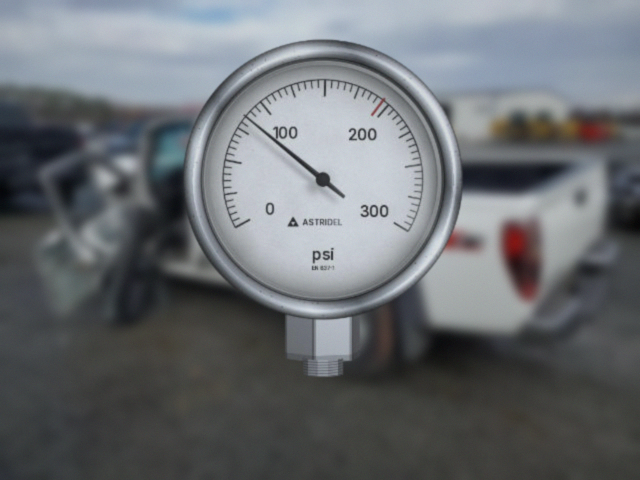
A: 85psi
